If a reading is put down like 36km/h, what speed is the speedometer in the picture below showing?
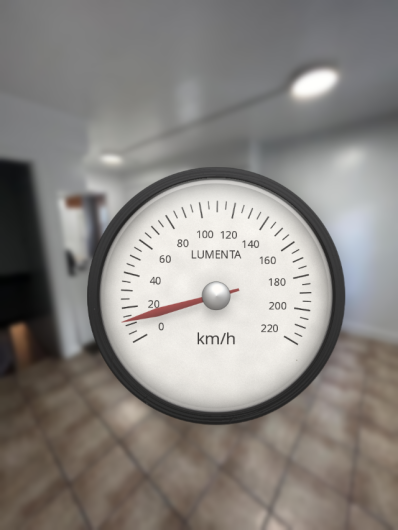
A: 12.5km/h
